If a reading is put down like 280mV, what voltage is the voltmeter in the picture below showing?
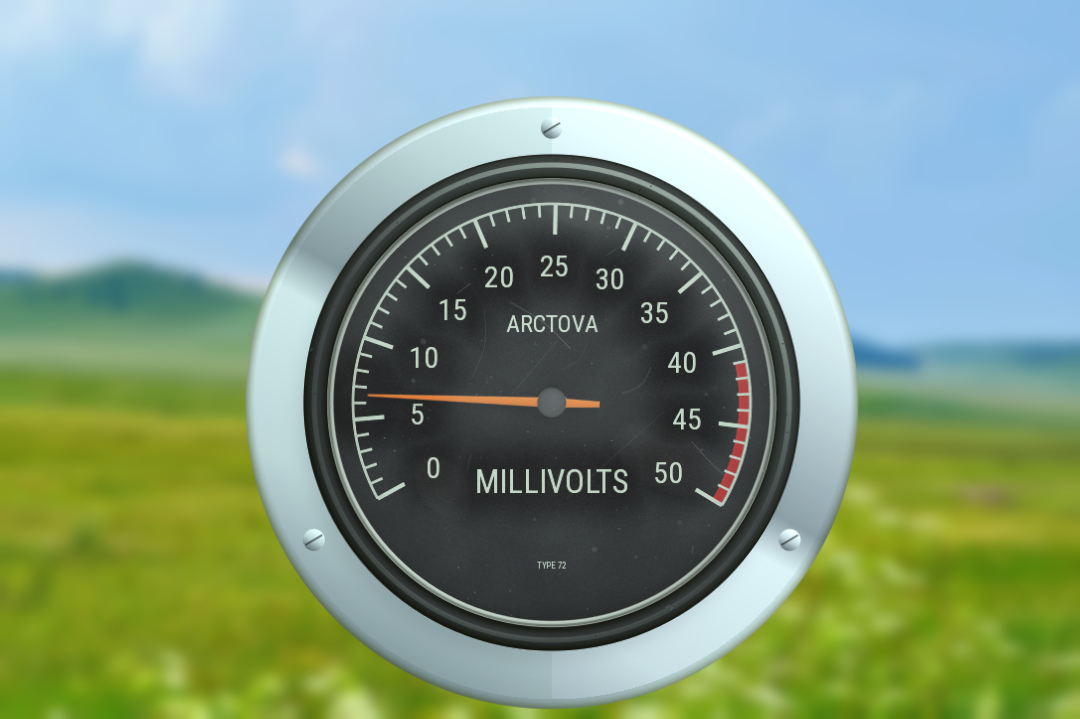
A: 6.5mV
